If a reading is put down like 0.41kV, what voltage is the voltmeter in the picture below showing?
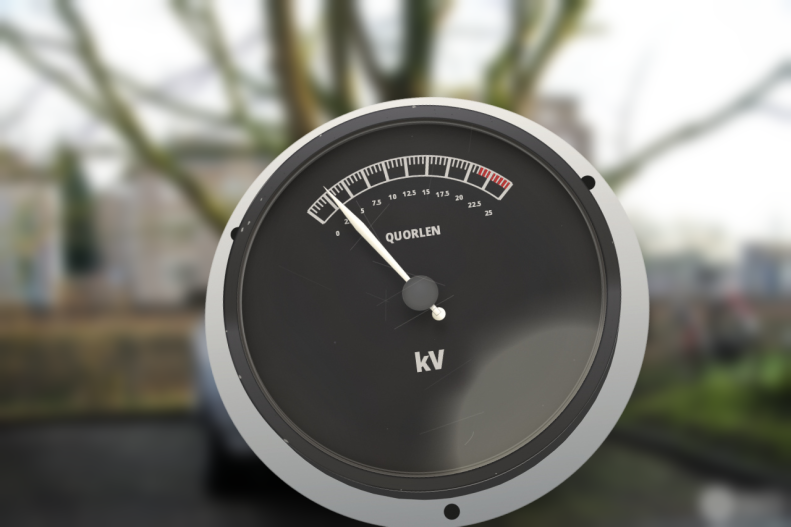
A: 3kV
